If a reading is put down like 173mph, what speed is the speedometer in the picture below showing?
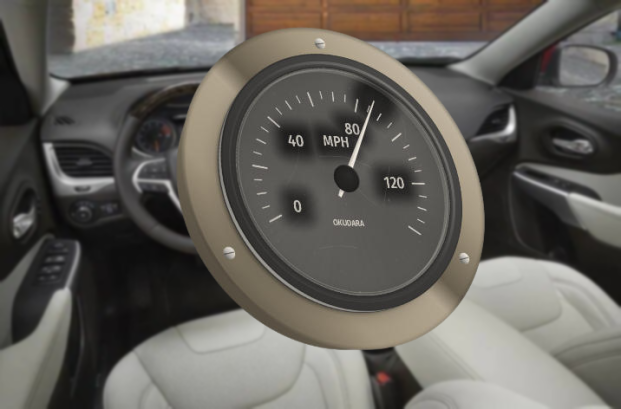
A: 85mph
